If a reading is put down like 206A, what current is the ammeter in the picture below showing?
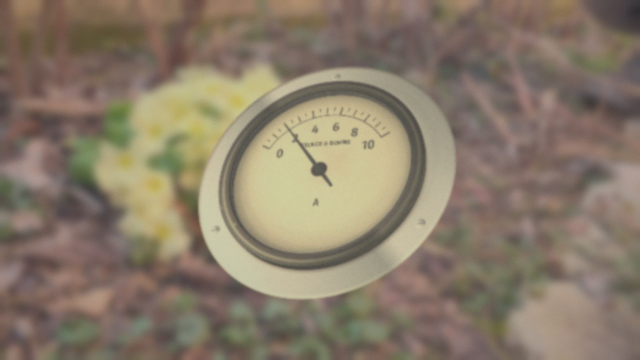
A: 2A
